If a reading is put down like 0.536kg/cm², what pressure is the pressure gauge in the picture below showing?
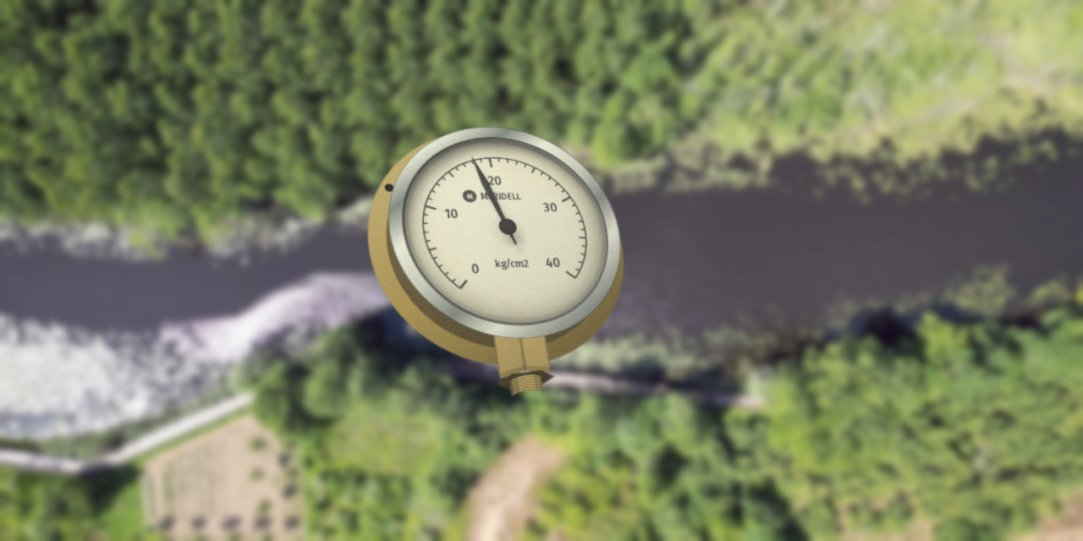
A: 18kg/cm²
